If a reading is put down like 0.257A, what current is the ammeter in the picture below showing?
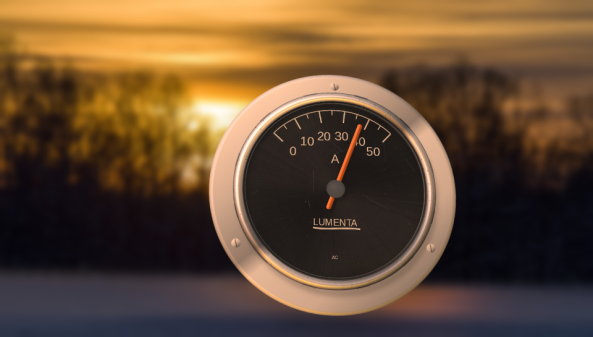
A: 37.5A
